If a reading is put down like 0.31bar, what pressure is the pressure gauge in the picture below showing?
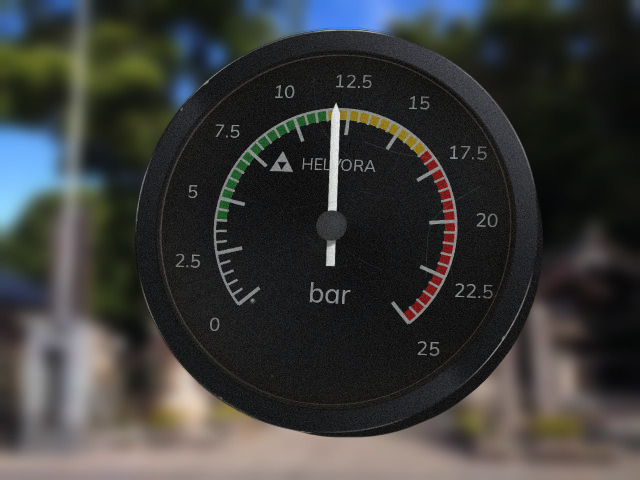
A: 12bar
